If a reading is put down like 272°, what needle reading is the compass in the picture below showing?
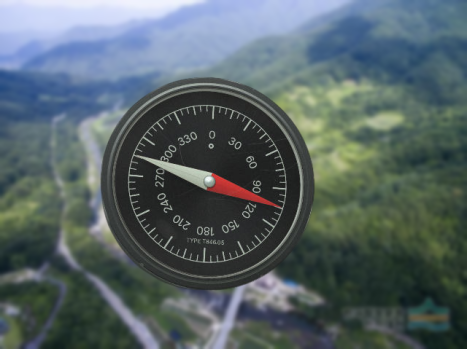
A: 105°
